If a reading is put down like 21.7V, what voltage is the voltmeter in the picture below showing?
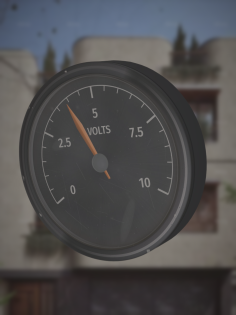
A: 4V
